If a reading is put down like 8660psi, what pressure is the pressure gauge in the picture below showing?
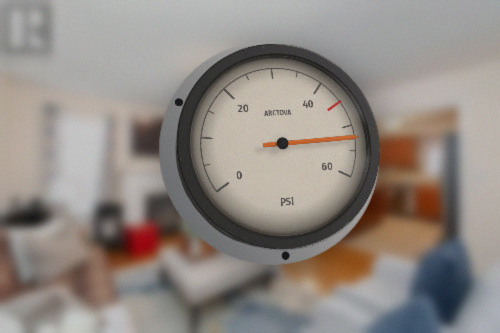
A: 52.5psi
